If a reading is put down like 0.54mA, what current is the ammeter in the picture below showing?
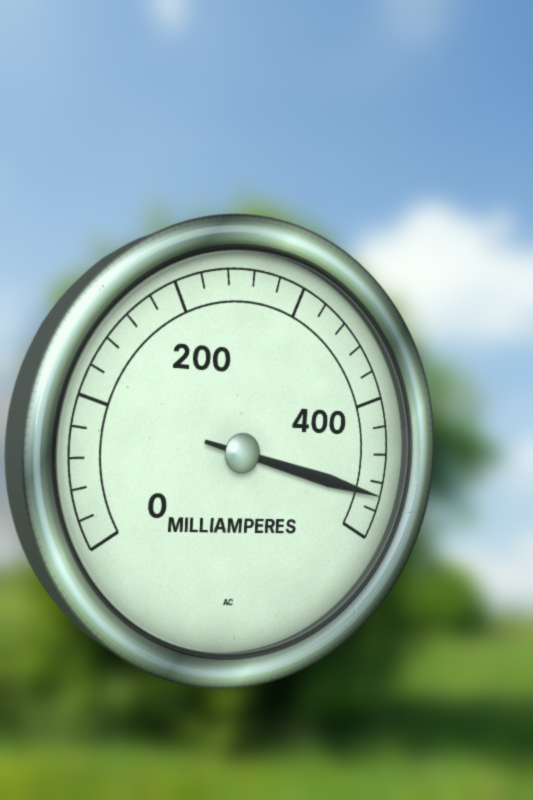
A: 470mA
